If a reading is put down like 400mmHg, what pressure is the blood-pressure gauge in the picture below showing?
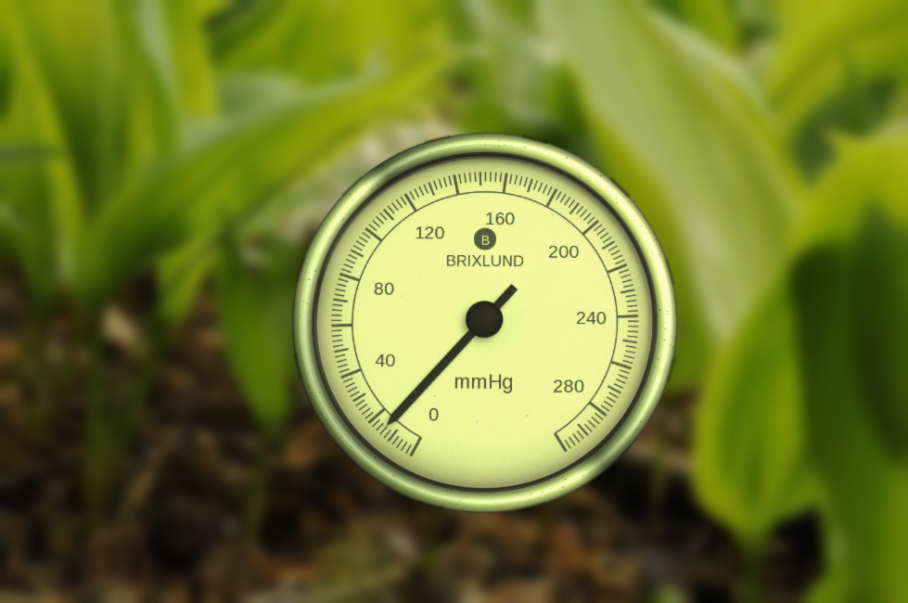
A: 14mmHg
